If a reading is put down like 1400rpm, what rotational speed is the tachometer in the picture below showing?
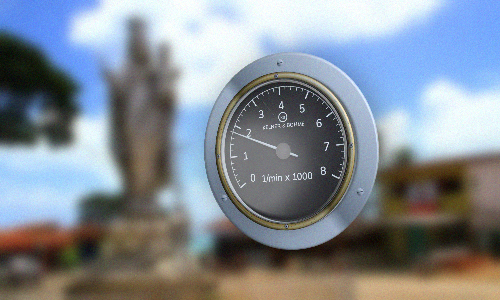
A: 1800rpm
